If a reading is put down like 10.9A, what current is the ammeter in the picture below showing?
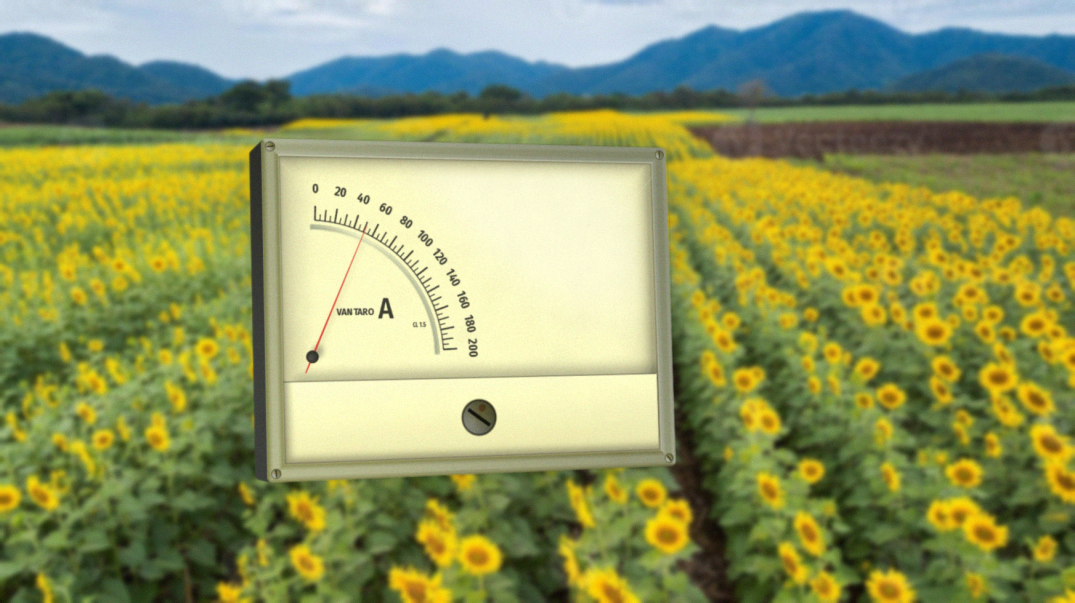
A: 50A
